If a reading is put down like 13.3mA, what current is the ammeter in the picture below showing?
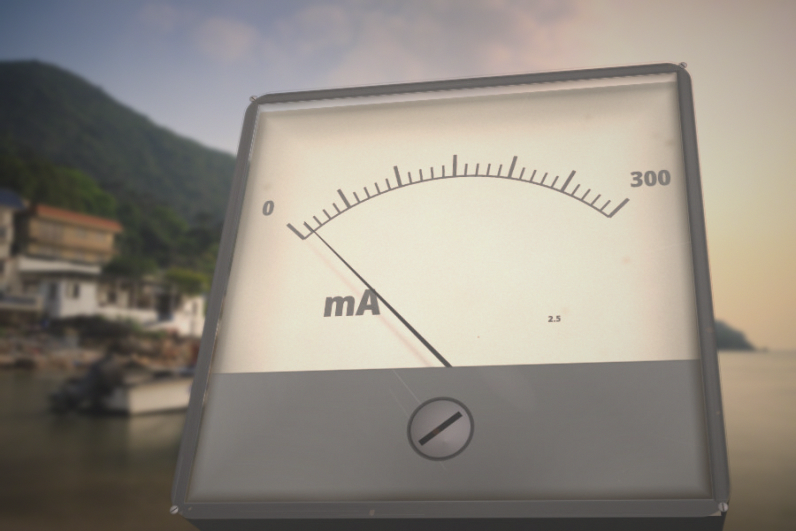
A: 10mA
